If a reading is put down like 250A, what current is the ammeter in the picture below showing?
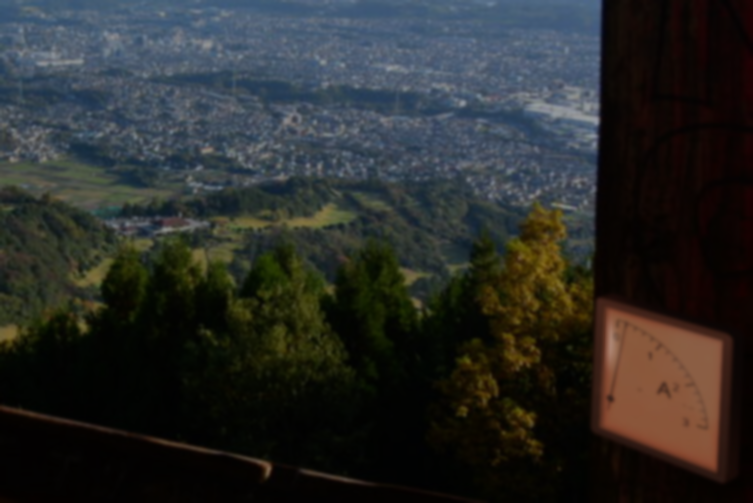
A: 0.2A
